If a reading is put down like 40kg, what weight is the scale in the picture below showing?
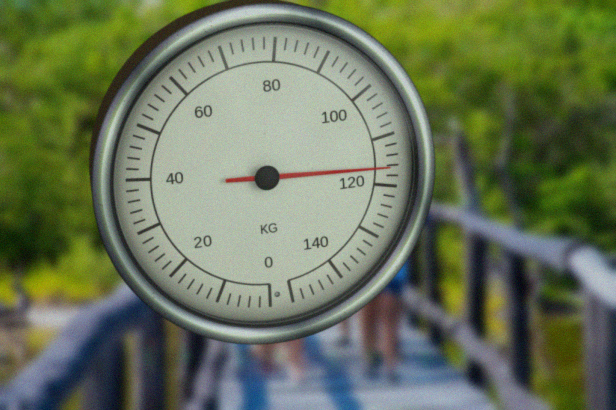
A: 116kg
